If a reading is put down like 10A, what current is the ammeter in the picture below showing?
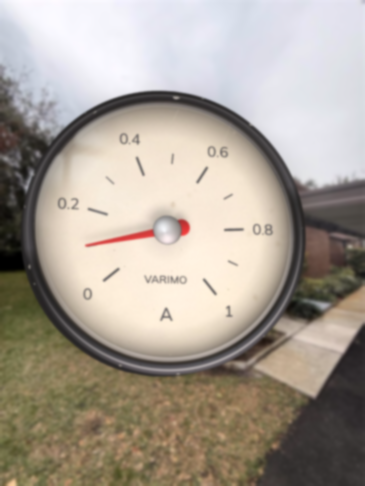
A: 0.1A
